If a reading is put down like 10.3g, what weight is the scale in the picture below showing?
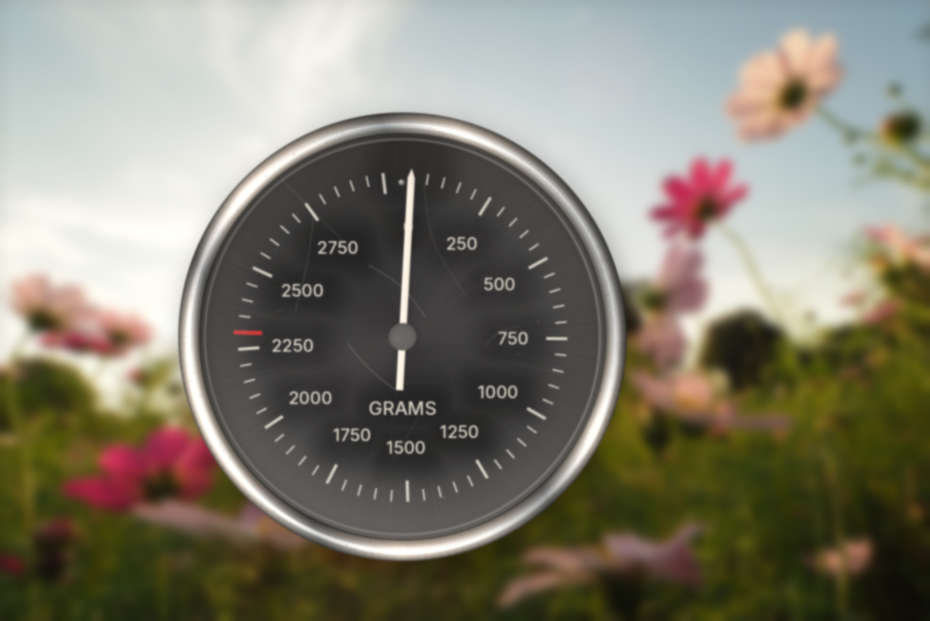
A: 0g
